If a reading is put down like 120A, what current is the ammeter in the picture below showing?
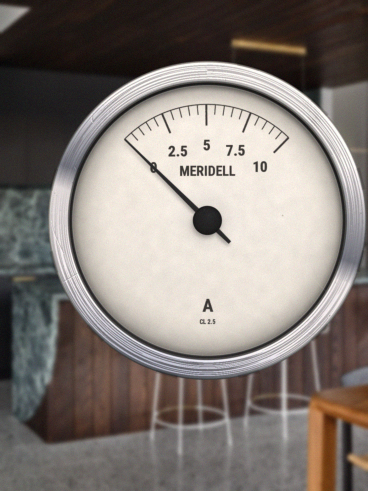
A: 0A
